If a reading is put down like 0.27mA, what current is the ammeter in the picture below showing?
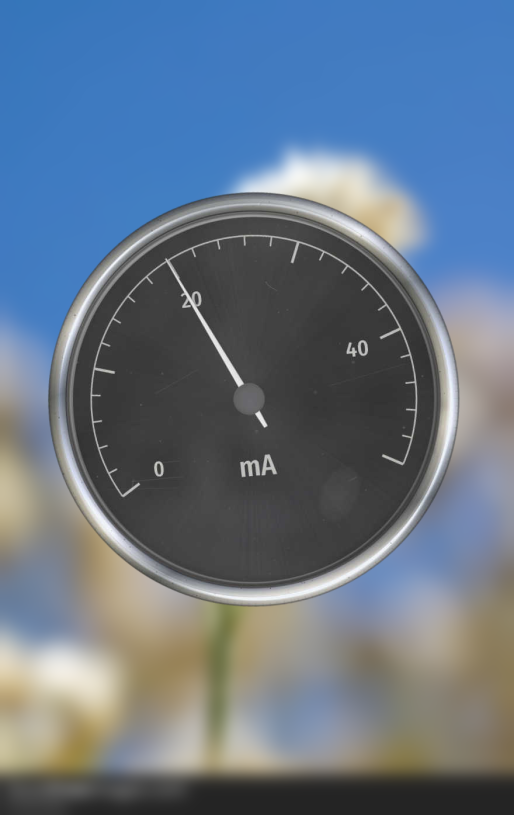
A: 20mA
